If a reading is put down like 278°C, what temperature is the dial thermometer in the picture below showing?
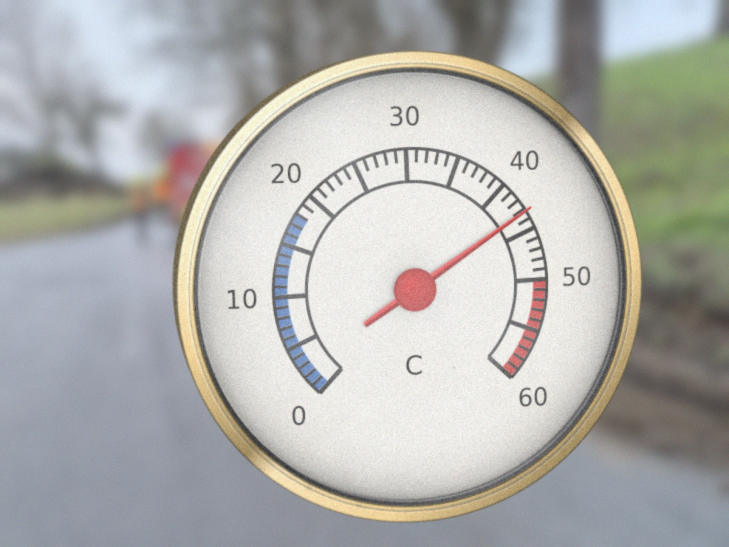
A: 43°C
